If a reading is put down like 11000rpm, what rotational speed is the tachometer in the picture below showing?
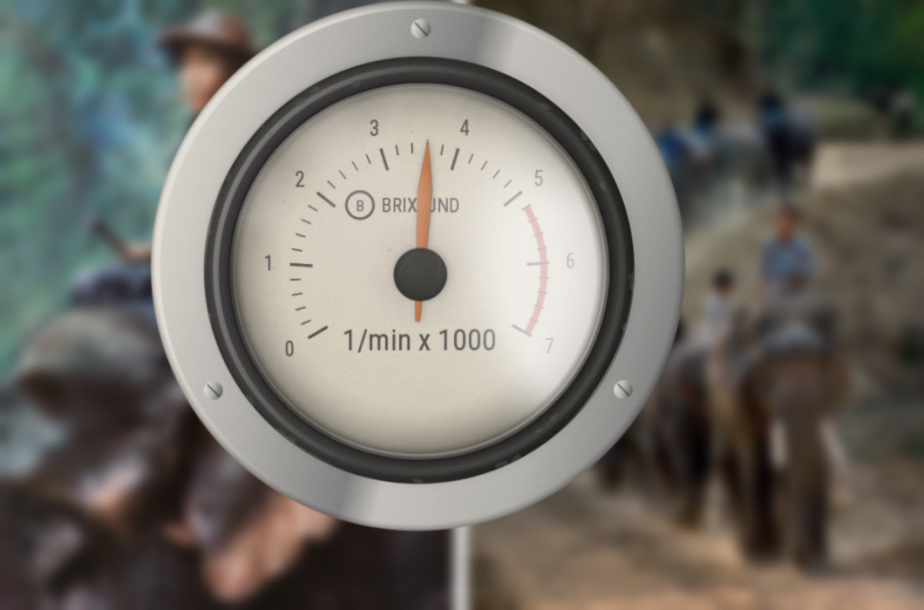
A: 3600rpm
